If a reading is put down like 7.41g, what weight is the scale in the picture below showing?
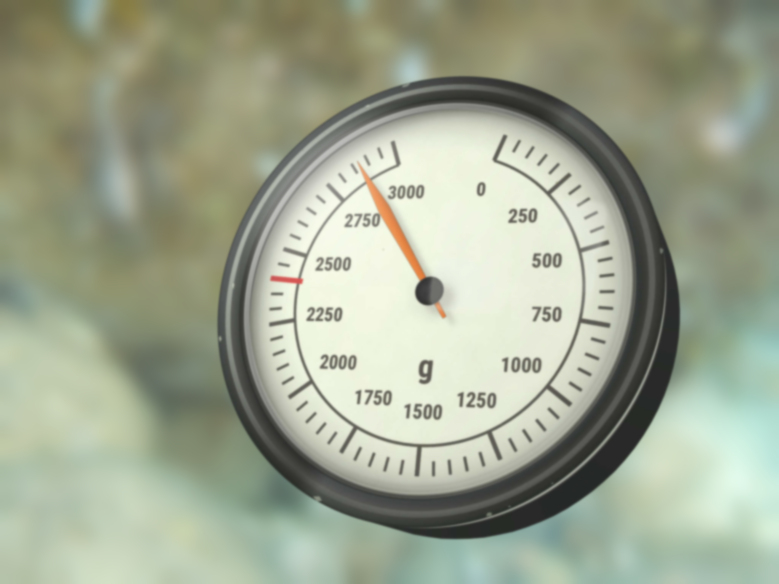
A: 2875g
